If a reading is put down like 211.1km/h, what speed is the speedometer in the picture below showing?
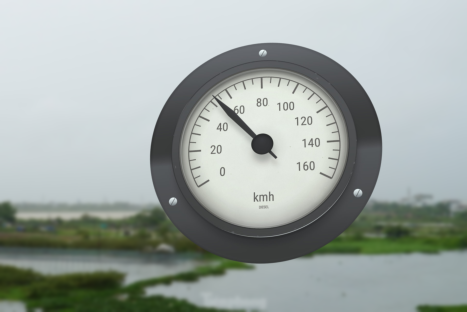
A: 52.5km/h
